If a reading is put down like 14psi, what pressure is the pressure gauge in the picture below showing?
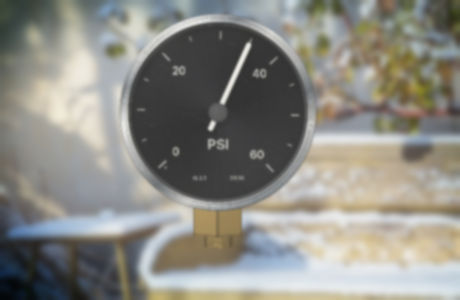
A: 35psi
